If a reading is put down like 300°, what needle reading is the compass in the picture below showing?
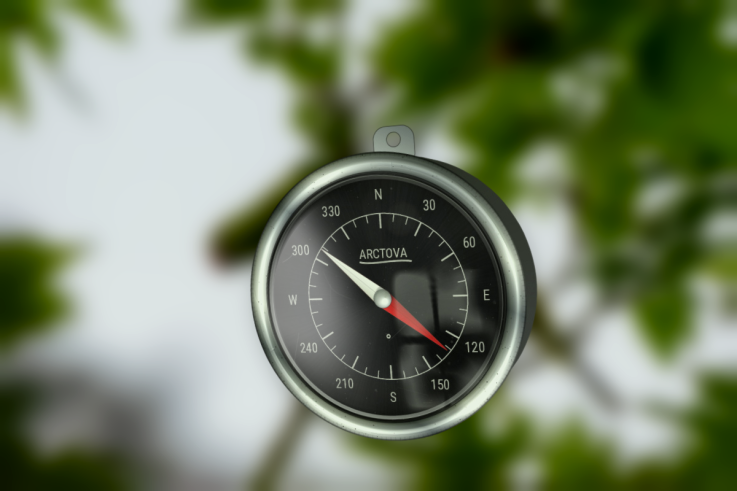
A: 130°
